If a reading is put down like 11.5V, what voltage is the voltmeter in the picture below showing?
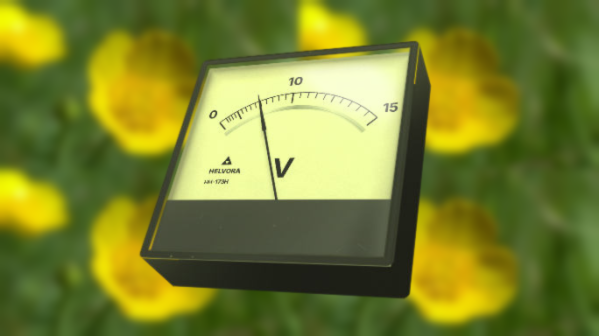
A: 7.5V
